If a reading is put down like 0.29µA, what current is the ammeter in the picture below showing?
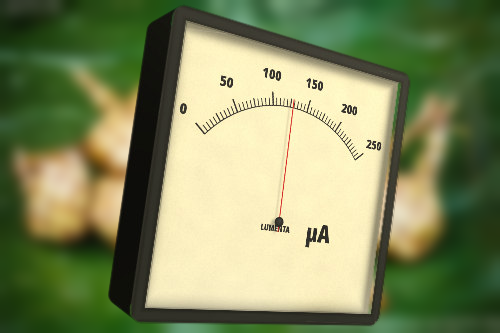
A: 125µA
